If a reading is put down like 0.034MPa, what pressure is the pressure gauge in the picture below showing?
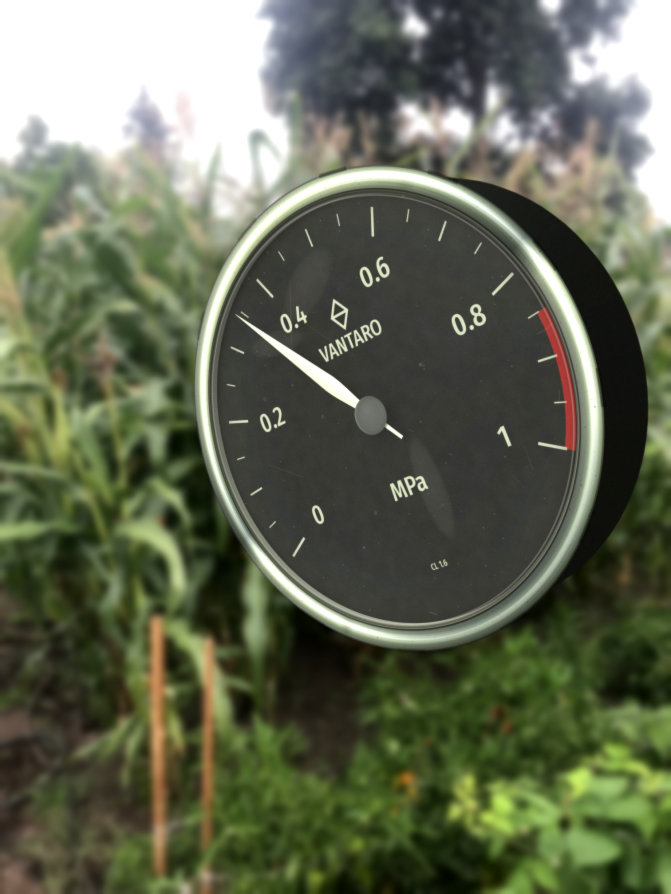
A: 0.35MPa
